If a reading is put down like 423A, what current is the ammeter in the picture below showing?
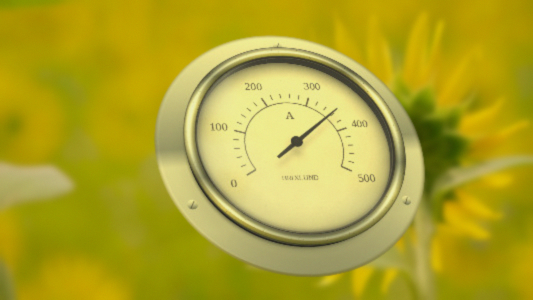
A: 360A
